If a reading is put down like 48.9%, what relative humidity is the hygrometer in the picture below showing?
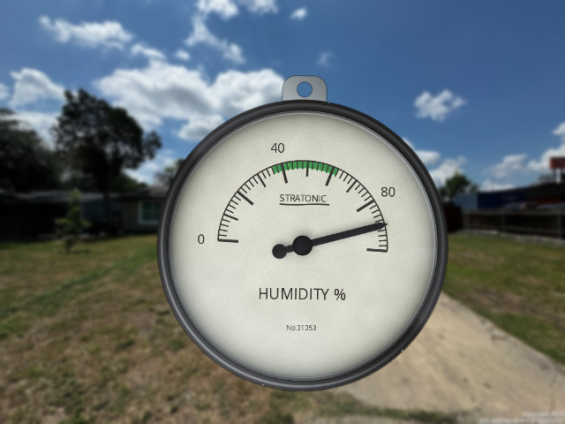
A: 90%
